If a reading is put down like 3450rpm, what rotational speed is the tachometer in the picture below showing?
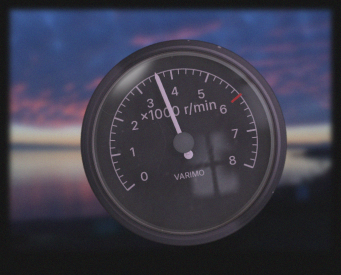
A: 3600rpm
